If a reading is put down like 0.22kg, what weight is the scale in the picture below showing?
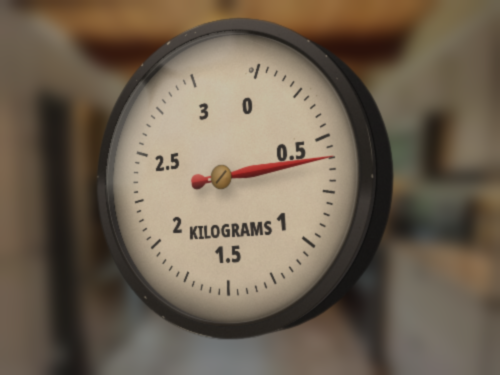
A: 0.6kg
